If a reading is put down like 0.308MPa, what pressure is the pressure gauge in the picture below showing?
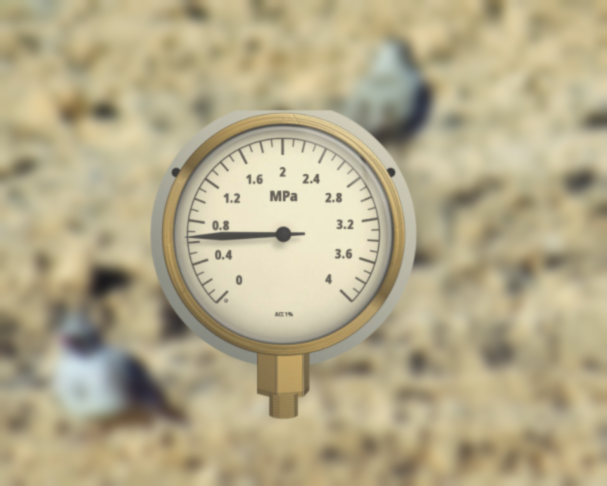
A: 0.65MPa
